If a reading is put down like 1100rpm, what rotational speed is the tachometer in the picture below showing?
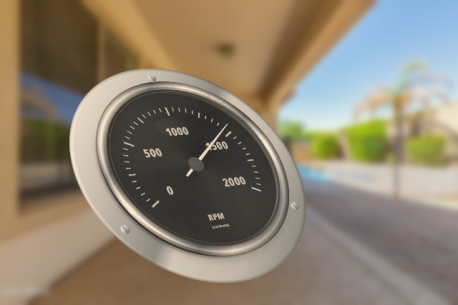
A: 1450rpm
